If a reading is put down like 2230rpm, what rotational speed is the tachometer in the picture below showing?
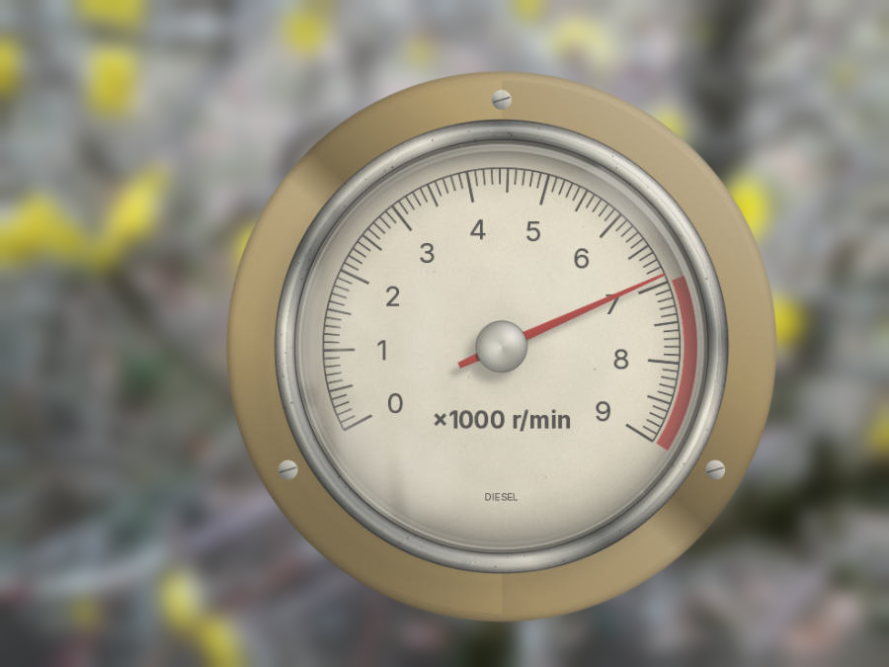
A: 6900rpm
